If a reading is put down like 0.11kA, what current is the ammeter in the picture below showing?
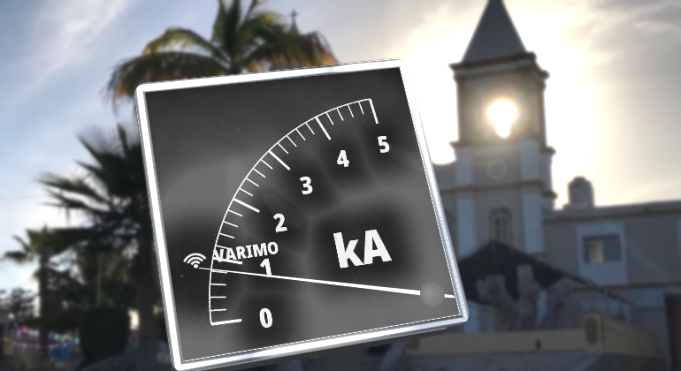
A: 0.8kA
